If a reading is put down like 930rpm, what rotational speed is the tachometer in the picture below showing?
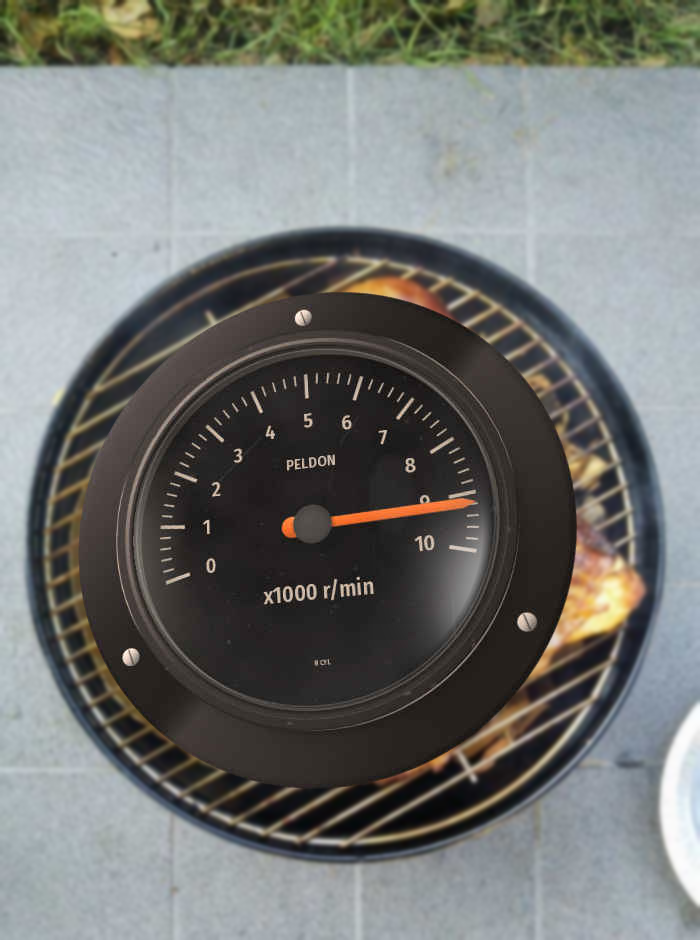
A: 9200rpm
